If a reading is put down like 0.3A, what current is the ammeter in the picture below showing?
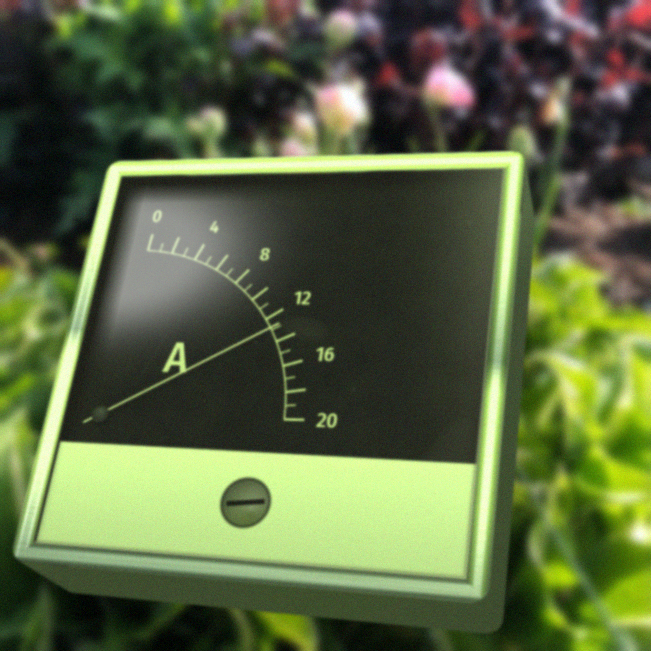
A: 13A
